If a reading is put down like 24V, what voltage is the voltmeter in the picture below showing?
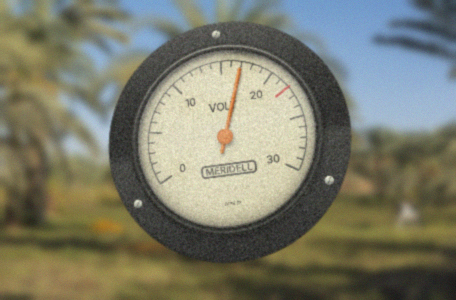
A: 17V
